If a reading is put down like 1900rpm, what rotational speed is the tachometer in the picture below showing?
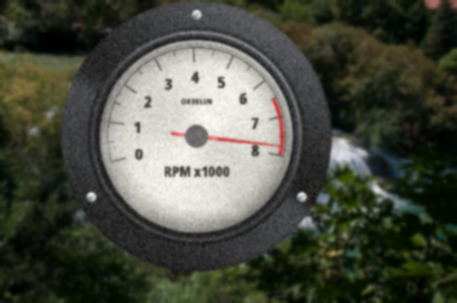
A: 7750rpm
